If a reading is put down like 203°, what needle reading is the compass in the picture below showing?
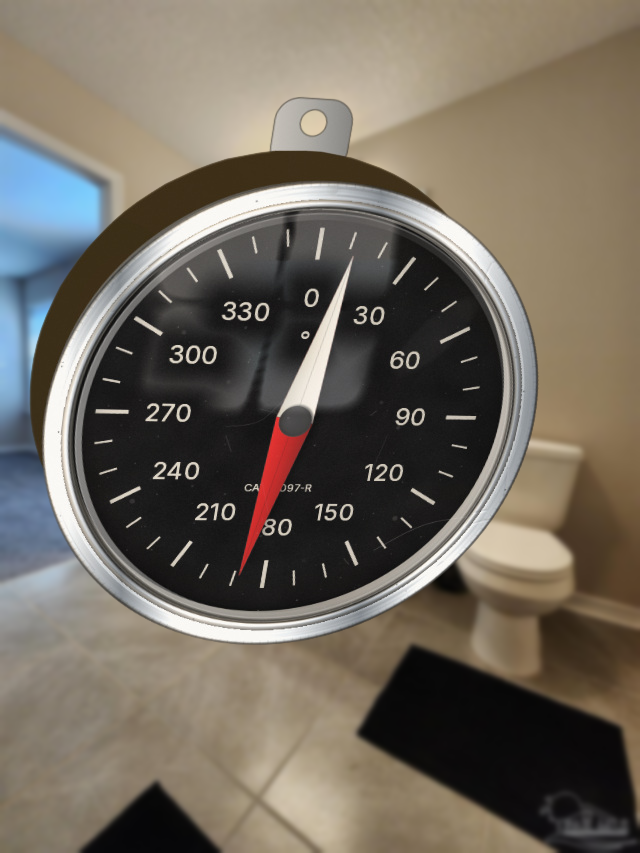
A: 190°
